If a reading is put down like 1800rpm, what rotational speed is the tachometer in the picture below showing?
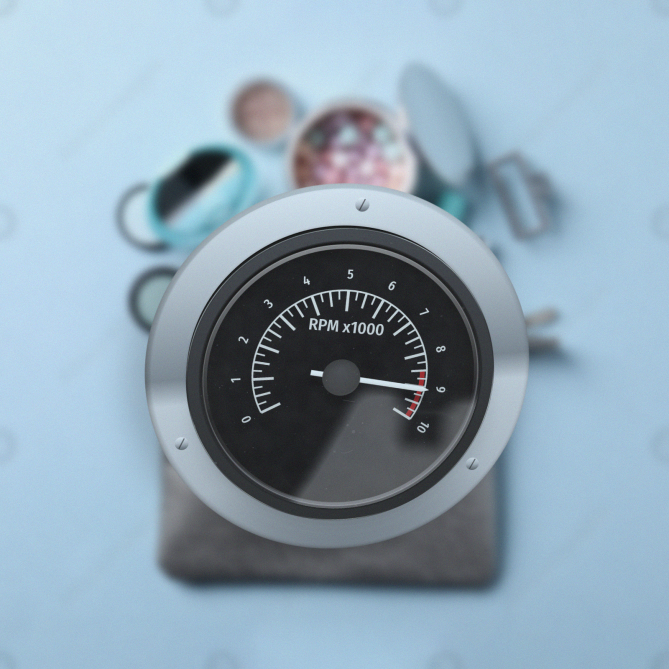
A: 9000rpm
